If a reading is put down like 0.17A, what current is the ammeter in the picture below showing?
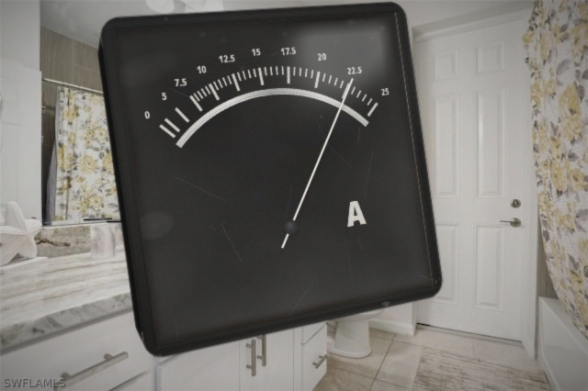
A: 22.5A
